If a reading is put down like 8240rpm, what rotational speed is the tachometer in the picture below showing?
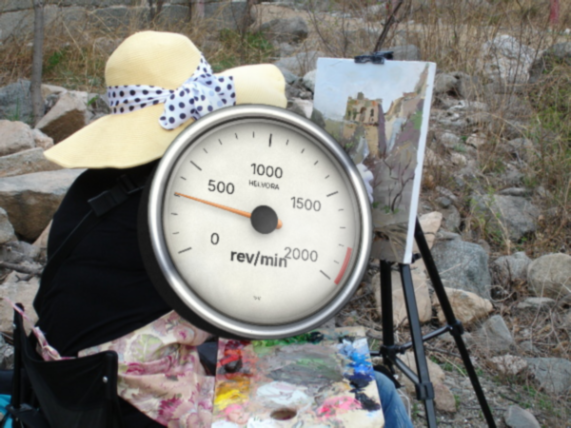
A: 300rpm
